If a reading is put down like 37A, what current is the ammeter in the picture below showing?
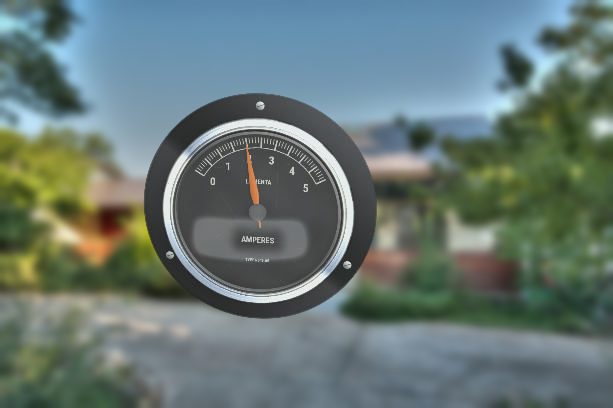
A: 2A
